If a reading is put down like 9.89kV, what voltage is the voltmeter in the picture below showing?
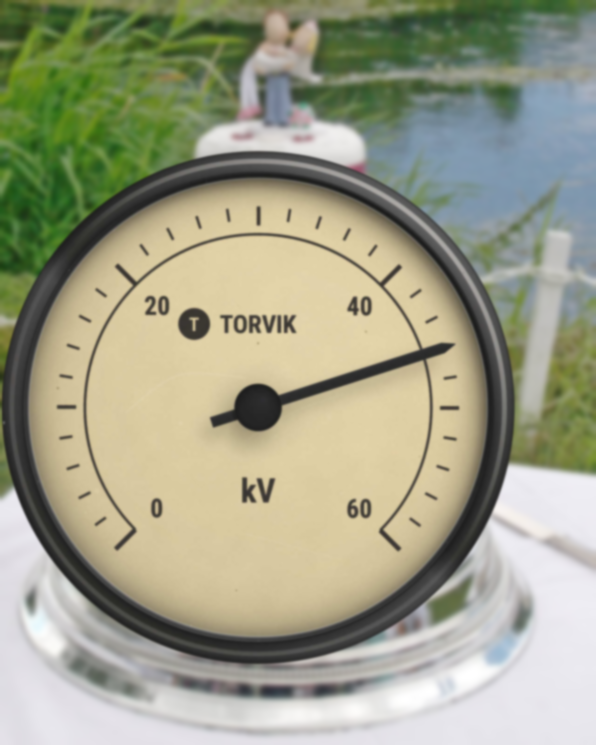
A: 46kV
